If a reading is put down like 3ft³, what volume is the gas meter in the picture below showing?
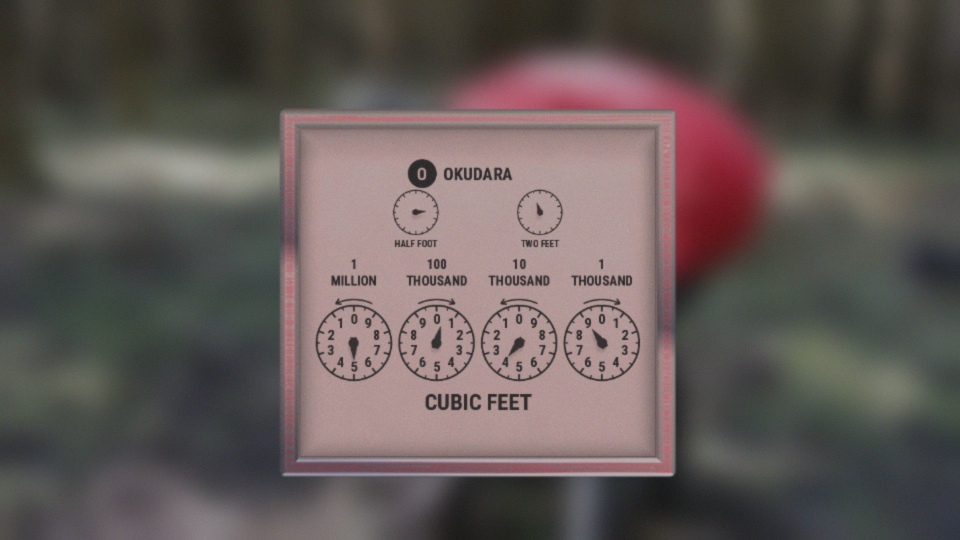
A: 503900ft³
